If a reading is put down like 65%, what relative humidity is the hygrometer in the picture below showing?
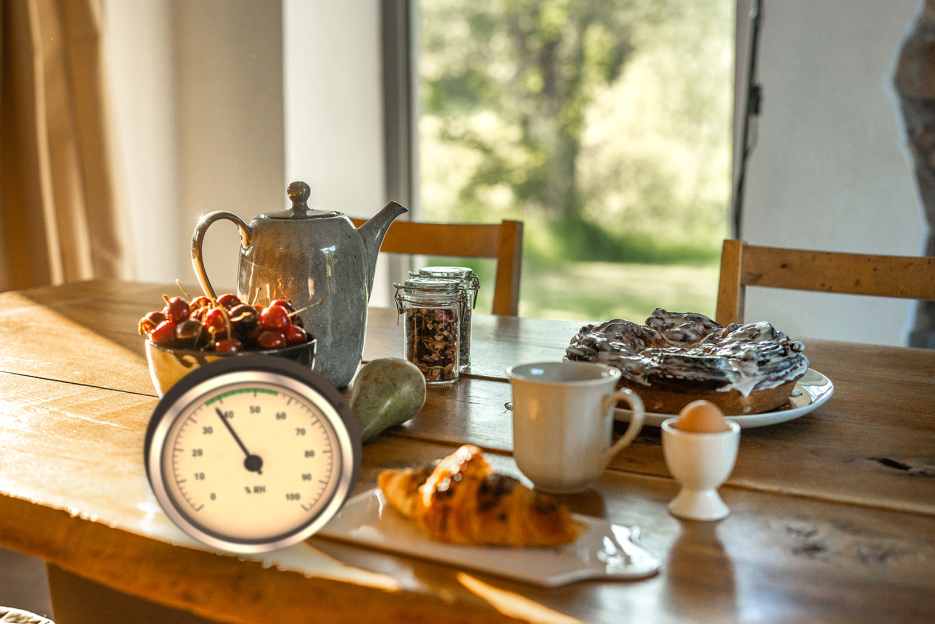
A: 38%
